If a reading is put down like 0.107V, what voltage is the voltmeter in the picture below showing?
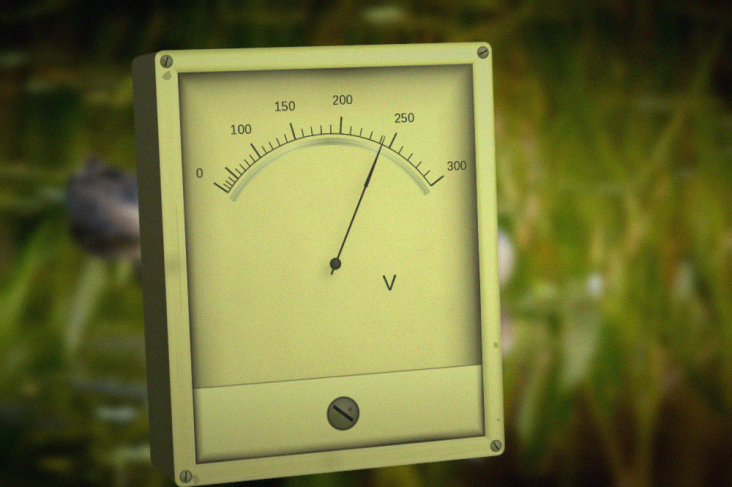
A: 240V
